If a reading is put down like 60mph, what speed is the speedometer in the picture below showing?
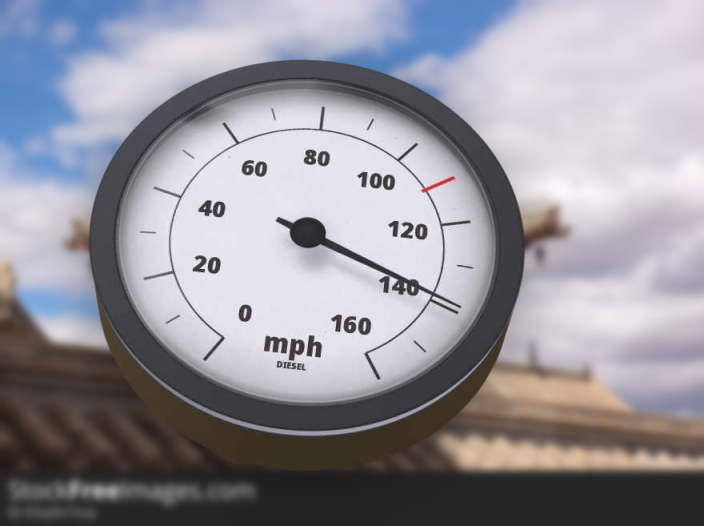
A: 140mph
